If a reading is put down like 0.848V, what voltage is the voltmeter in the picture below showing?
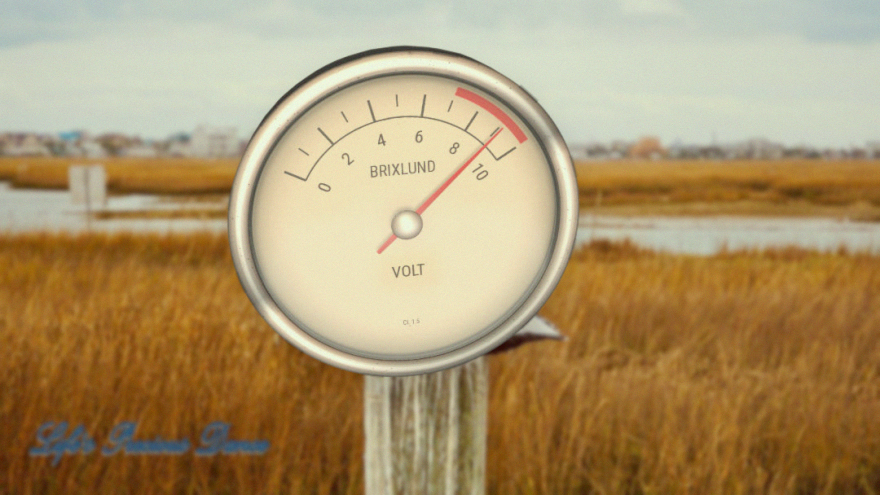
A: 9V
